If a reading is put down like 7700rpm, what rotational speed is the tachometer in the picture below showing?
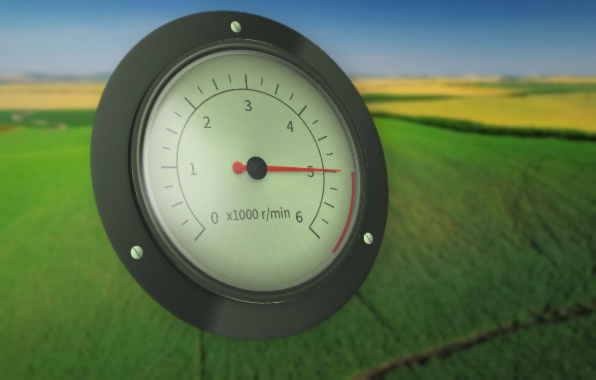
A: 5000rpm
